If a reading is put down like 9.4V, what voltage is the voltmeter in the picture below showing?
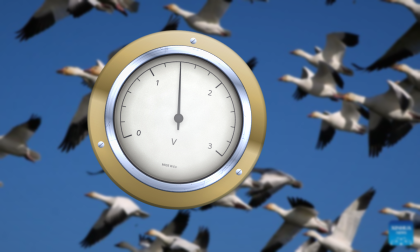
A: 1.4V
